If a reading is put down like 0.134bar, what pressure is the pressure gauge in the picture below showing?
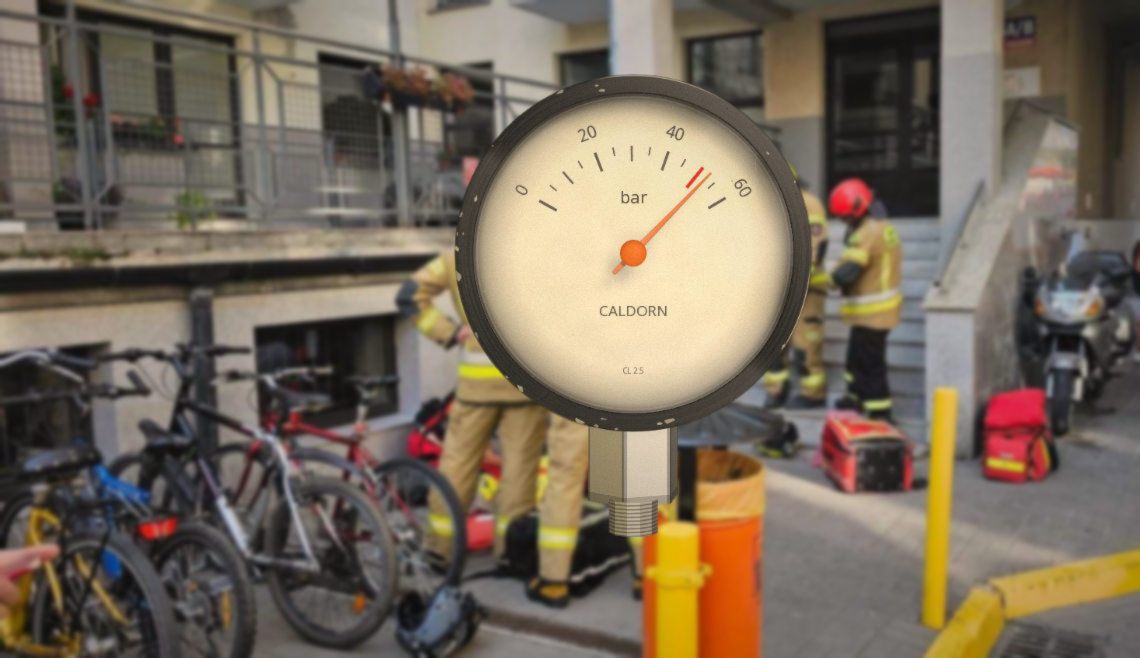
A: 52.5bar
